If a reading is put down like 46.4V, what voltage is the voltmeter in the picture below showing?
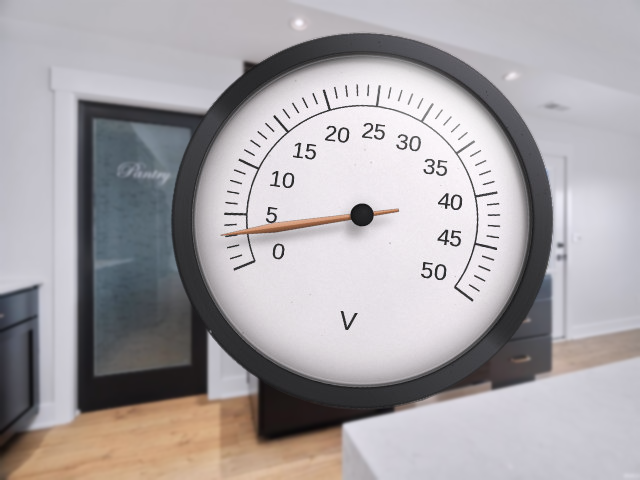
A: 3V
